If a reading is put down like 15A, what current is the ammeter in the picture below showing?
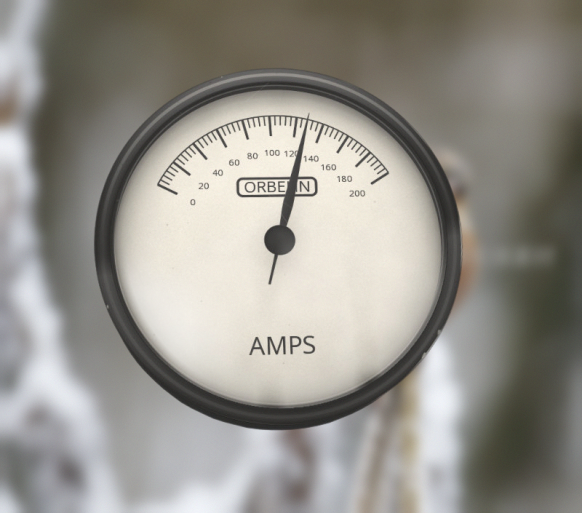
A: 128A
